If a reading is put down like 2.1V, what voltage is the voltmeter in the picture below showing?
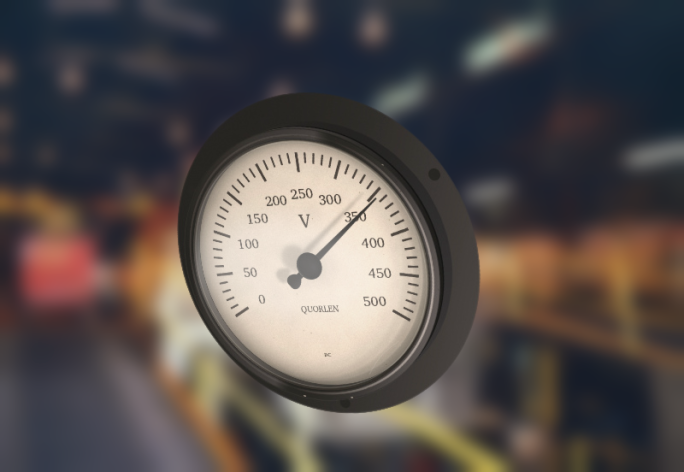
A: 355V
